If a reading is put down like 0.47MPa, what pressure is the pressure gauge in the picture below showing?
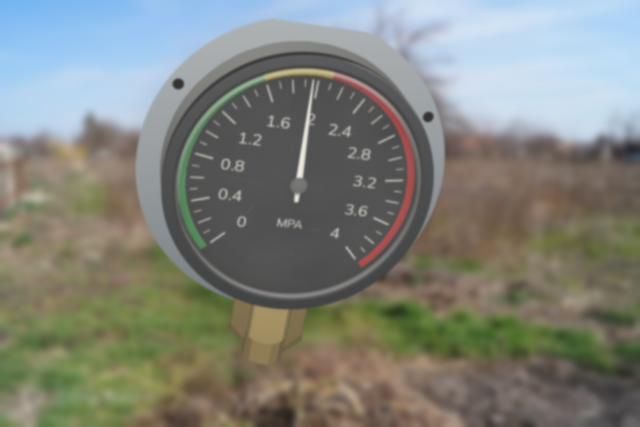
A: 1.95MPa
